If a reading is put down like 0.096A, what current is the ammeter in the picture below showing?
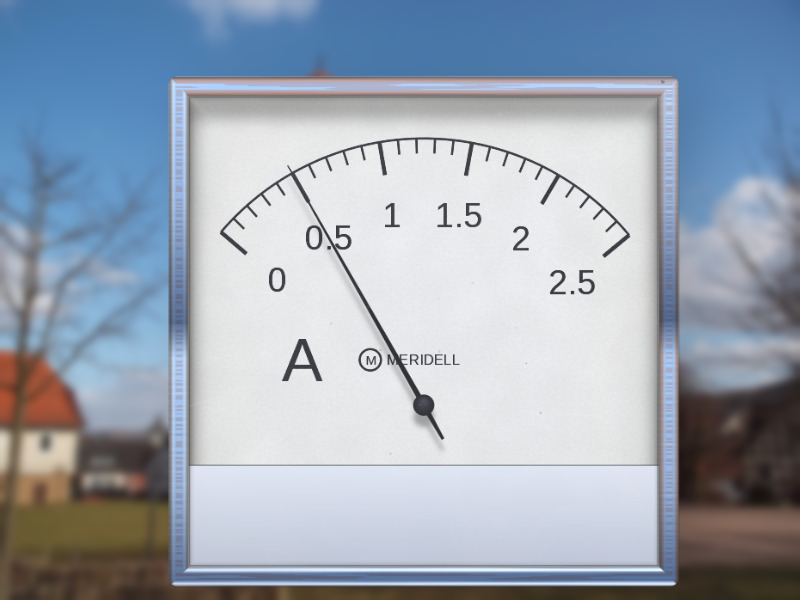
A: 0.5A
